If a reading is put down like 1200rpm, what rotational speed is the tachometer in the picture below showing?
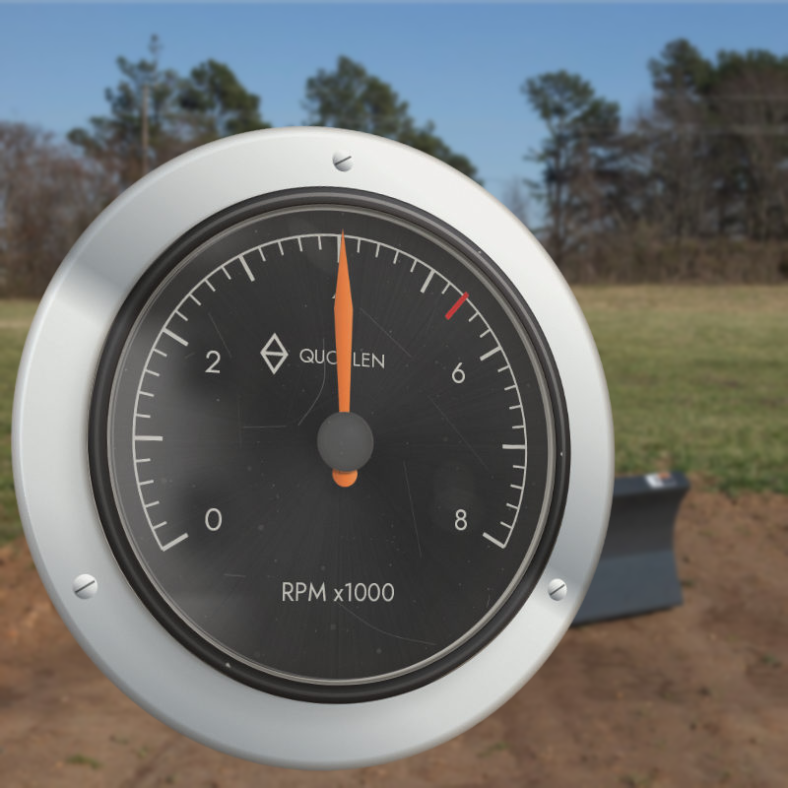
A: 4000rpm
